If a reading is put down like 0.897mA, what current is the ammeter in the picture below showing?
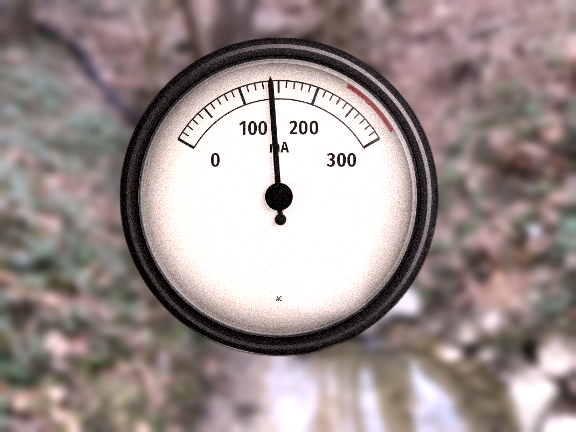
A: 140mA
